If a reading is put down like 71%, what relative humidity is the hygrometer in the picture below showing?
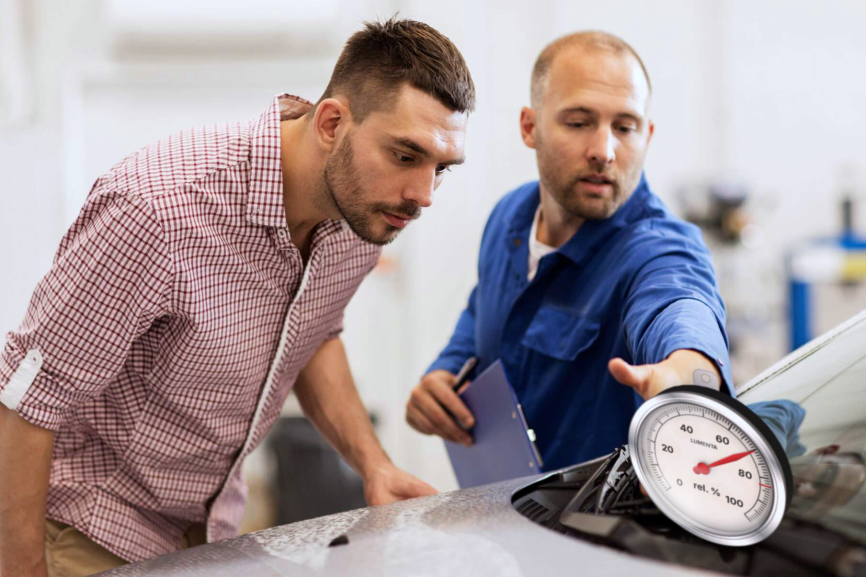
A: 70%
